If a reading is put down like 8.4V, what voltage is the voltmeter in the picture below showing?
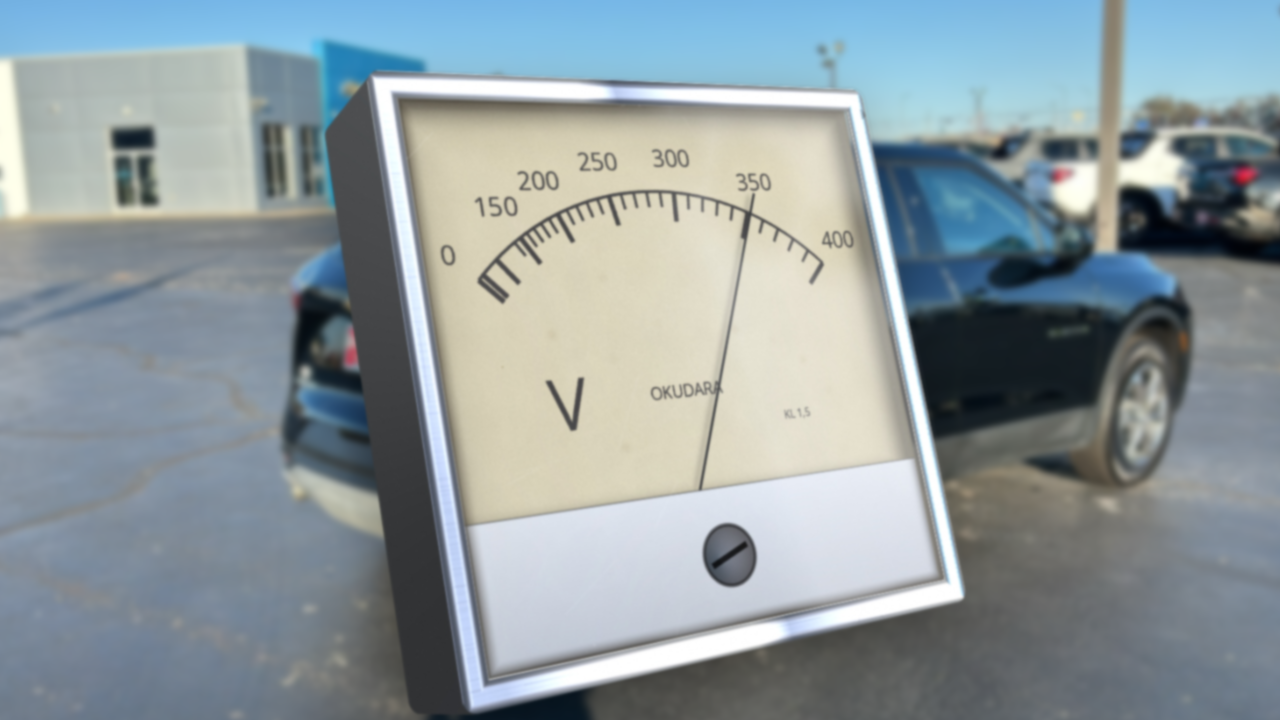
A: 350V
